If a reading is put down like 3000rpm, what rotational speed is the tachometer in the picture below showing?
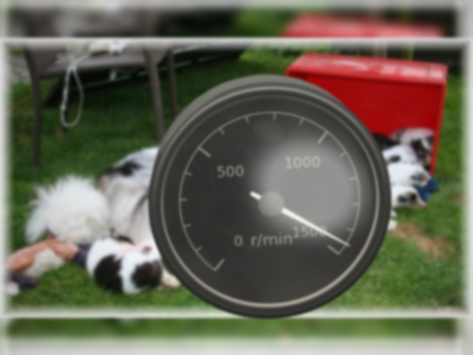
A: 1450rpm
